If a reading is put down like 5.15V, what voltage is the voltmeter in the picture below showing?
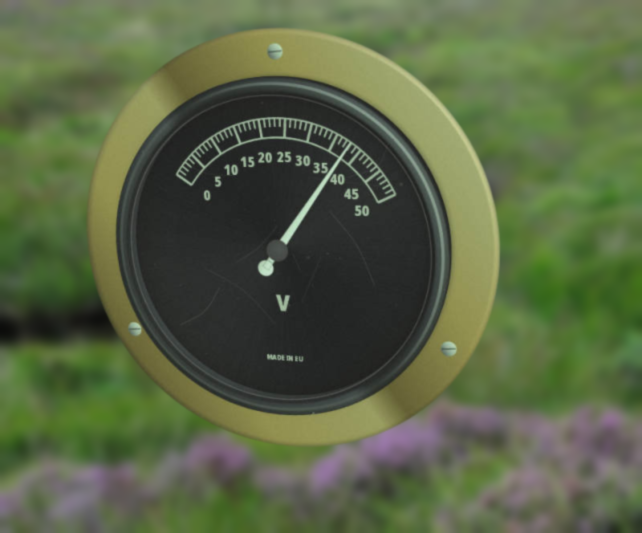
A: 38V
